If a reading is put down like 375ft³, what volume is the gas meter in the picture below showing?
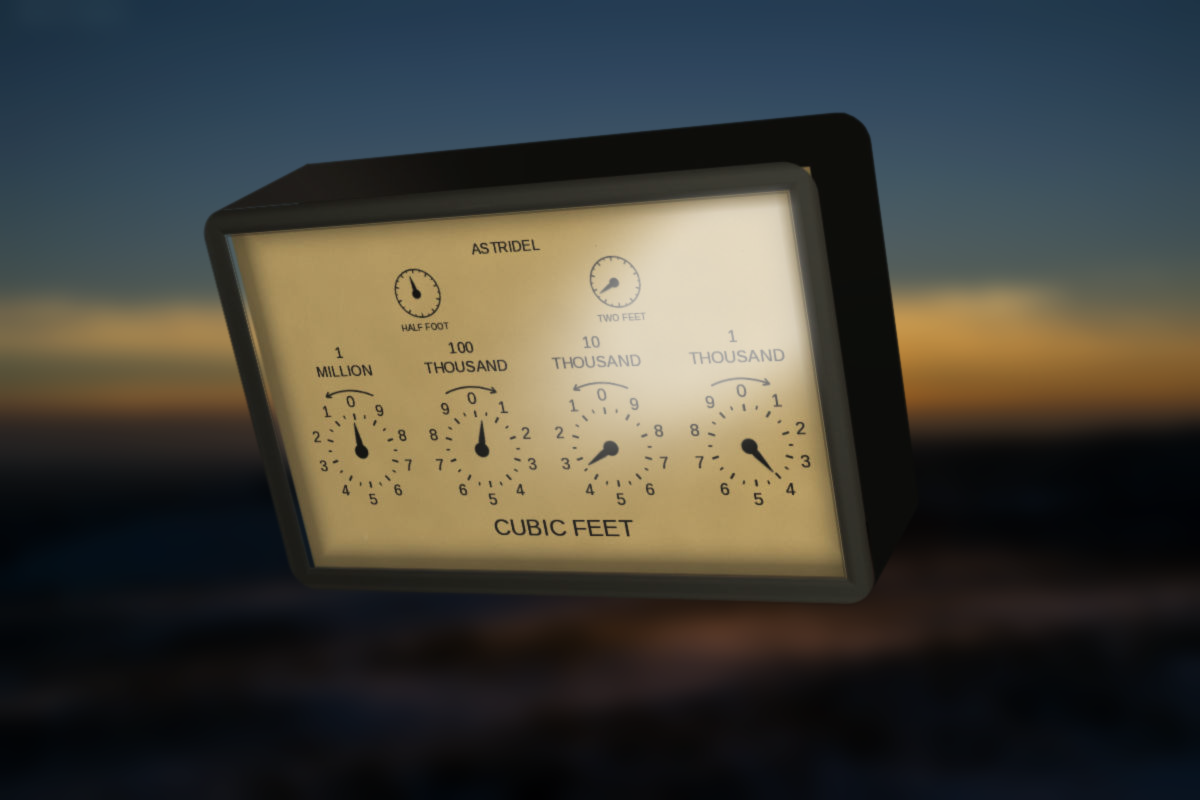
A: 3400ft³
